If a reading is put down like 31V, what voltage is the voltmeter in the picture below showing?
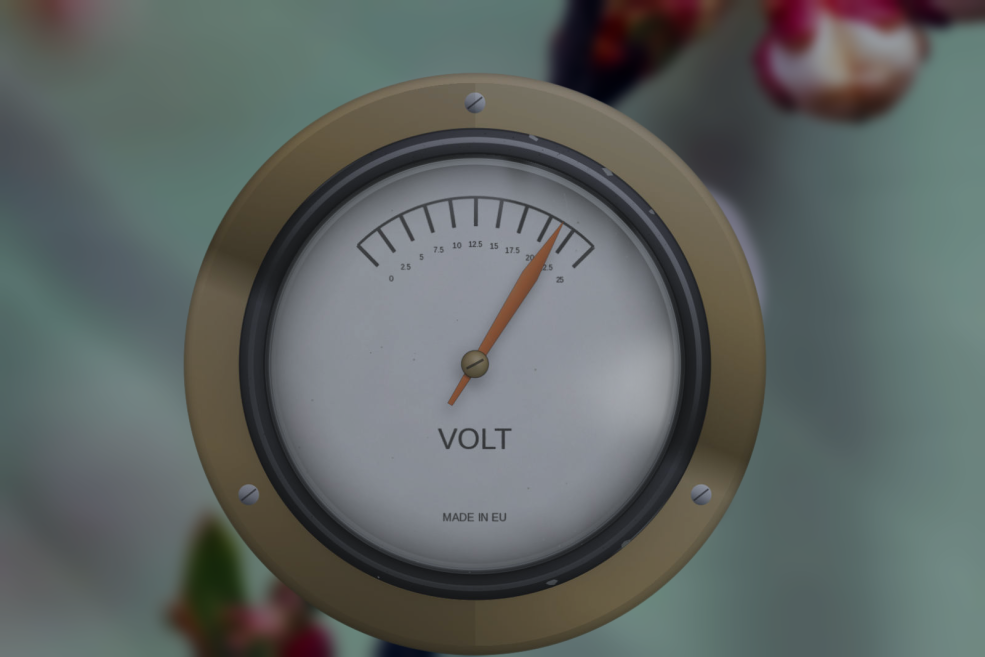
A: 21.25V
